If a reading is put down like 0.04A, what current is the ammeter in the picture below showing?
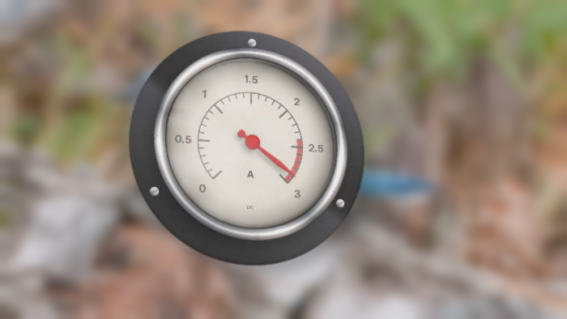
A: 2.9A
